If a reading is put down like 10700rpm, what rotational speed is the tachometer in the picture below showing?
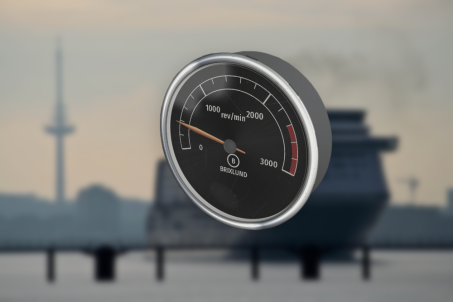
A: 400rpm
